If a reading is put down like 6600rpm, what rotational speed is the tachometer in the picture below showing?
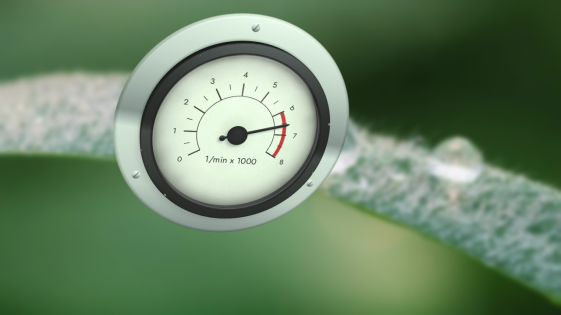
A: 6500rpm
